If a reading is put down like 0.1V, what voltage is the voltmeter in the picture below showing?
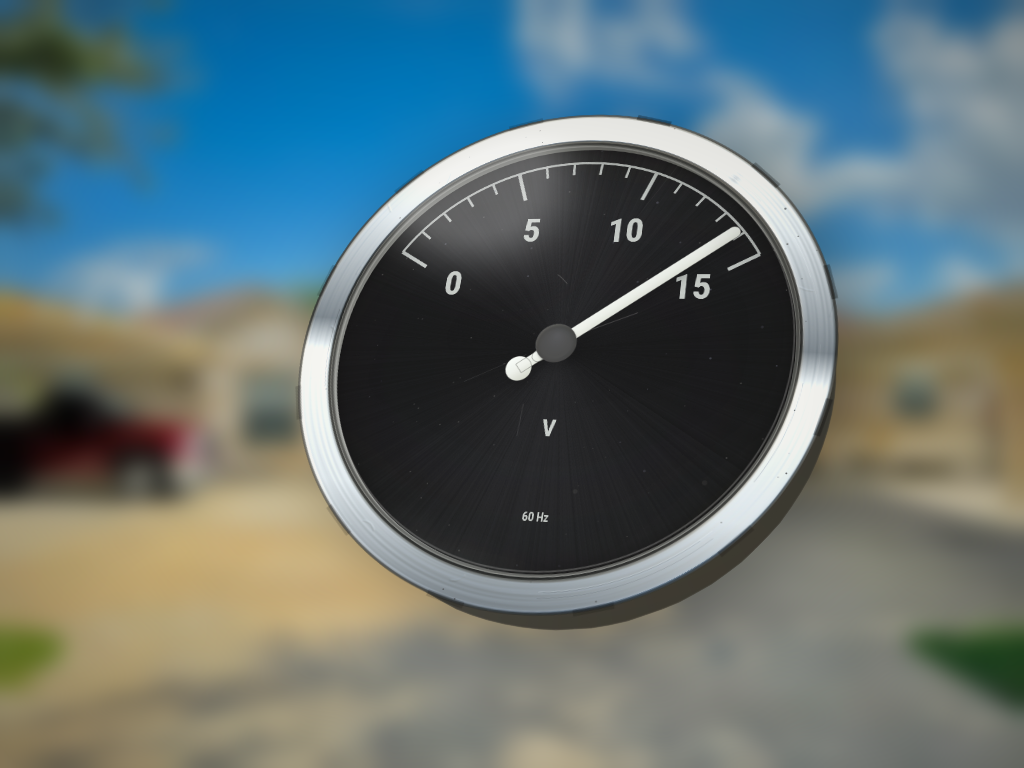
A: 14V
